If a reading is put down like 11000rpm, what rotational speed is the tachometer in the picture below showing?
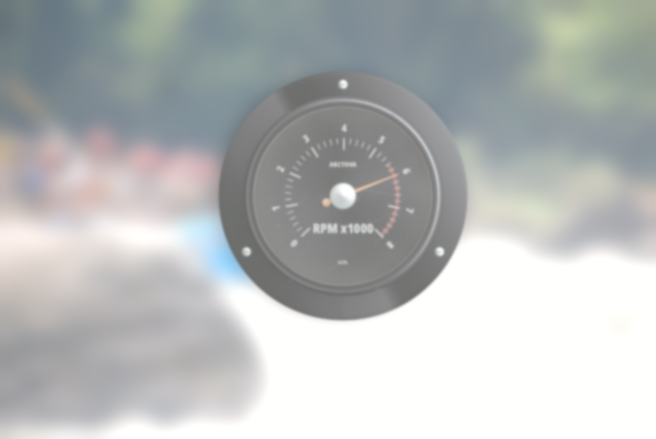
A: 6000rpm
